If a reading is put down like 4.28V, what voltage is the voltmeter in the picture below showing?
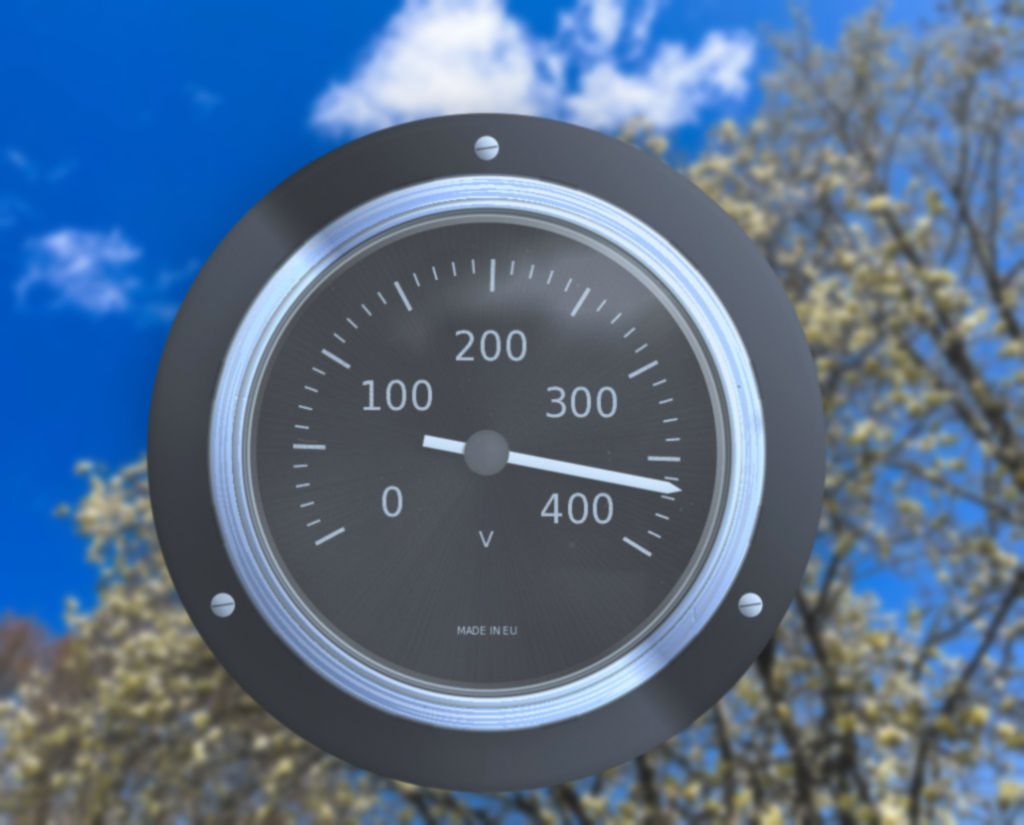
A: 365V
